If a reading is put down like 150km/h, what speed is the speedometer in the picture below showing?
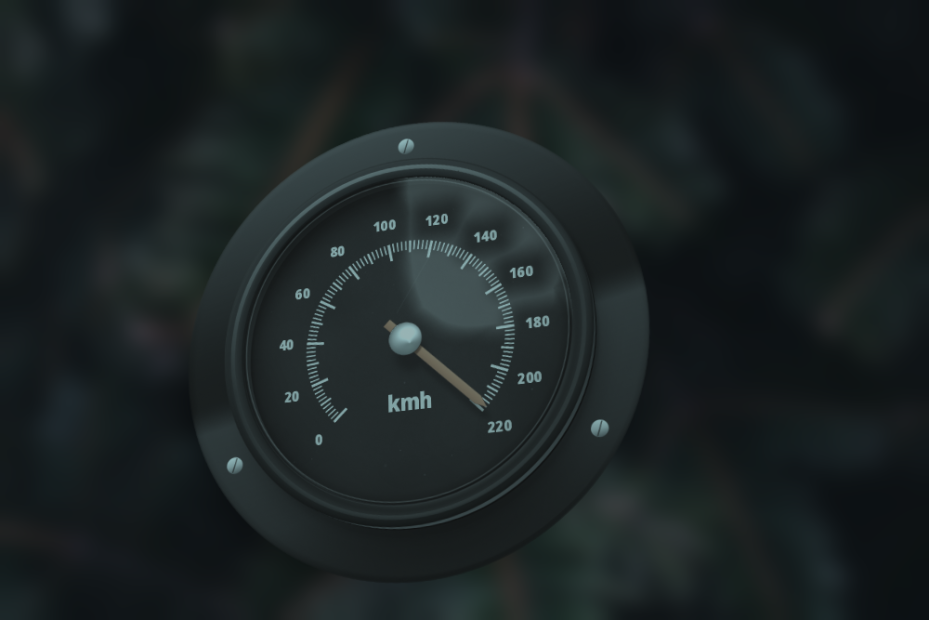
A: 218km/h
